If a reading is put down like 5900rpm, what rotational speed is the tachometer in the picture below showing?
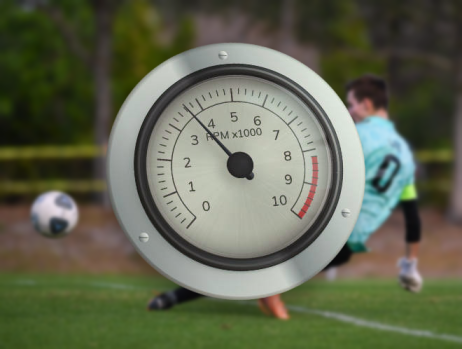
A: 3600rpm
